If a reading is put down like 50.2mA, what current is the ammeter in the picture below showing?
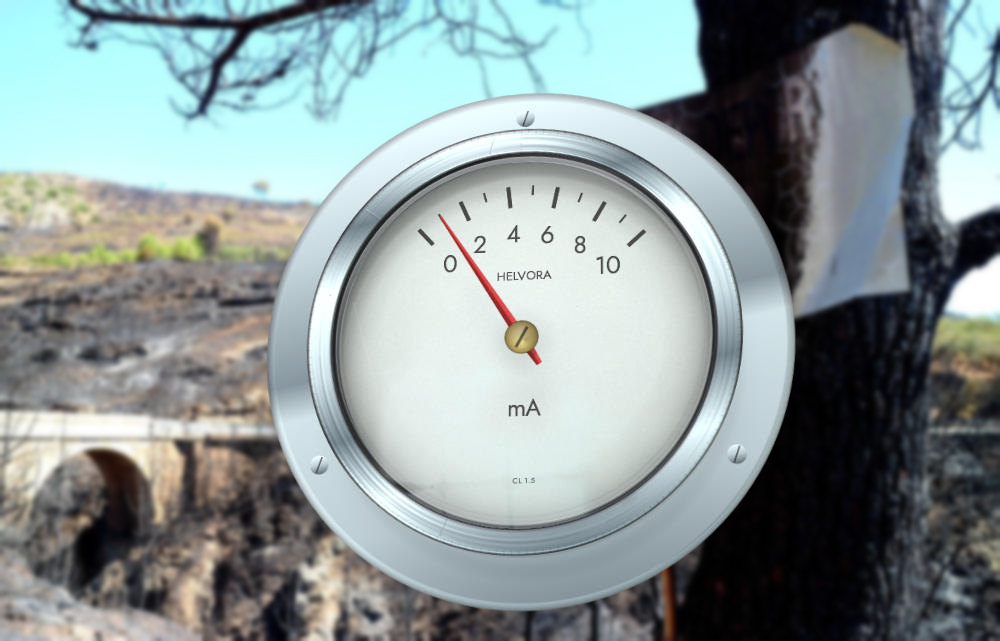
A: 1mA
